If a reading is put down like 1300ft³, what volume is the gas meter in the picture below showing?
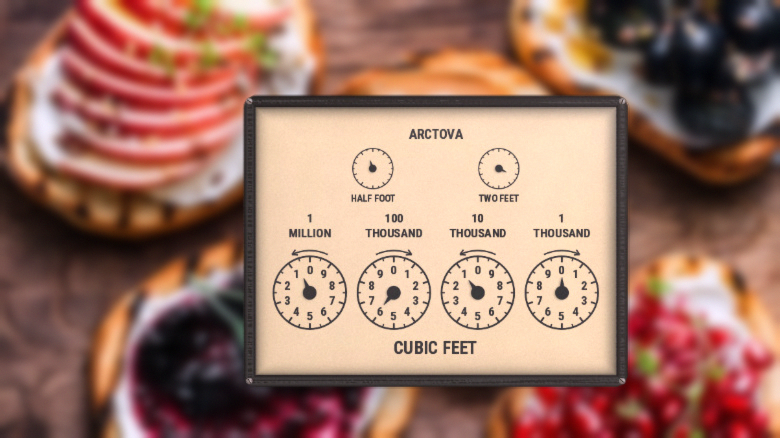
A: 61000ft³
